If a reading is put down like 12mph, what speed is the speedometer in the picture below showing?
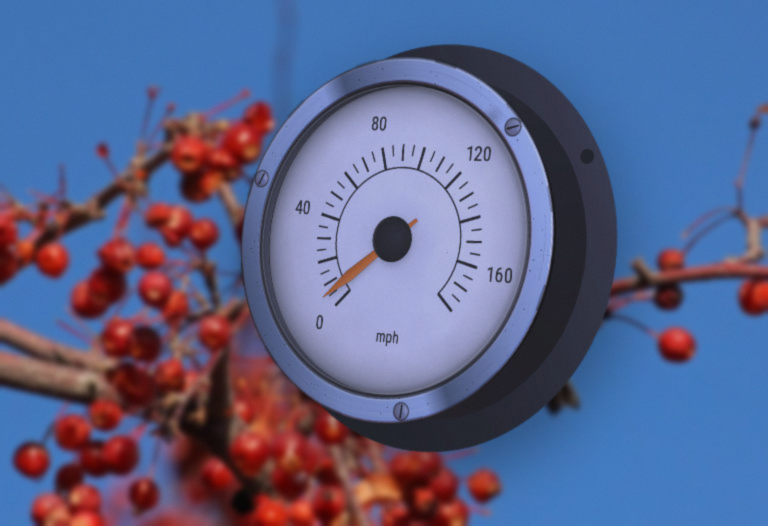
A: 5mph
